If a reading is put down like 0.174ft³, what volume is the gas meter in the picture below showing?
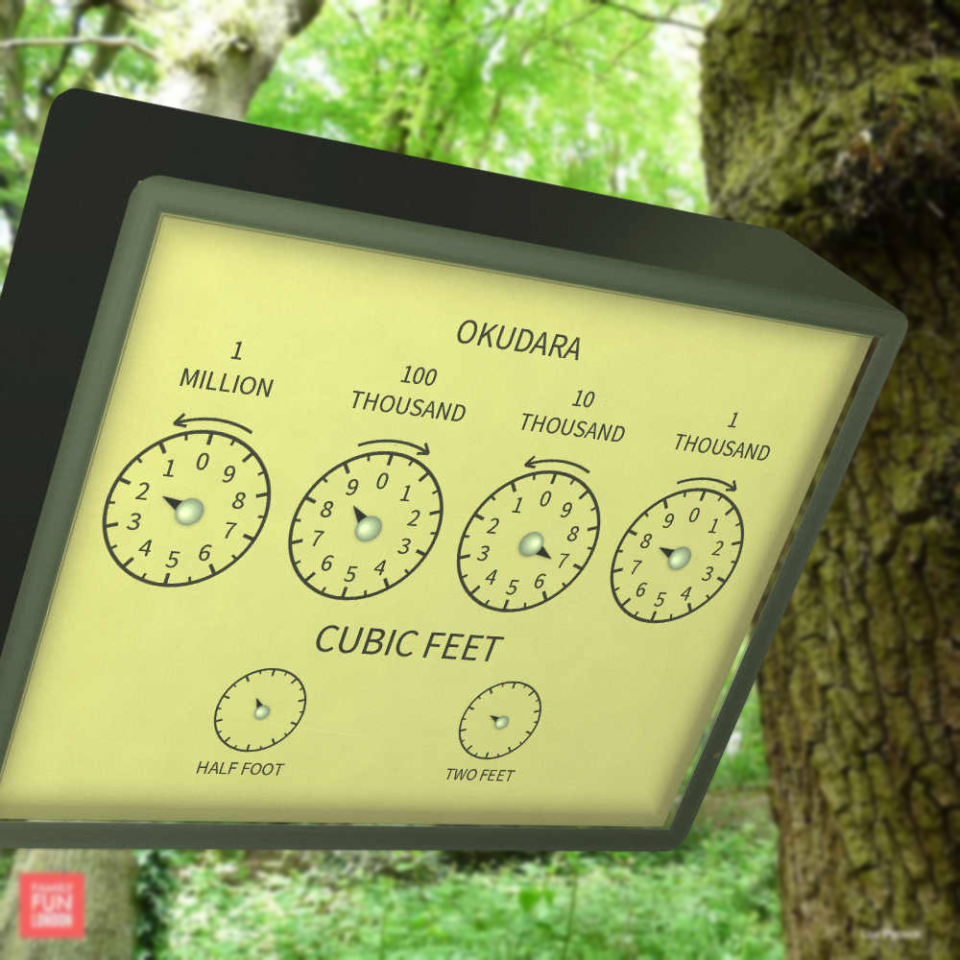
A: 186800ft³
